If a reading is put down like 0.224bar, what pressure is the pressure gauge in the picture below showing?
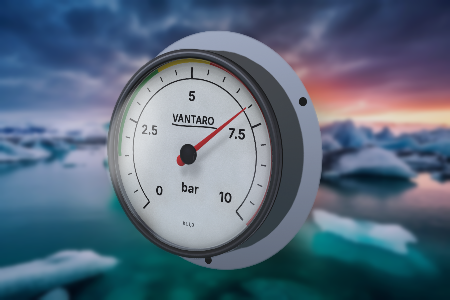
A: 7bar
